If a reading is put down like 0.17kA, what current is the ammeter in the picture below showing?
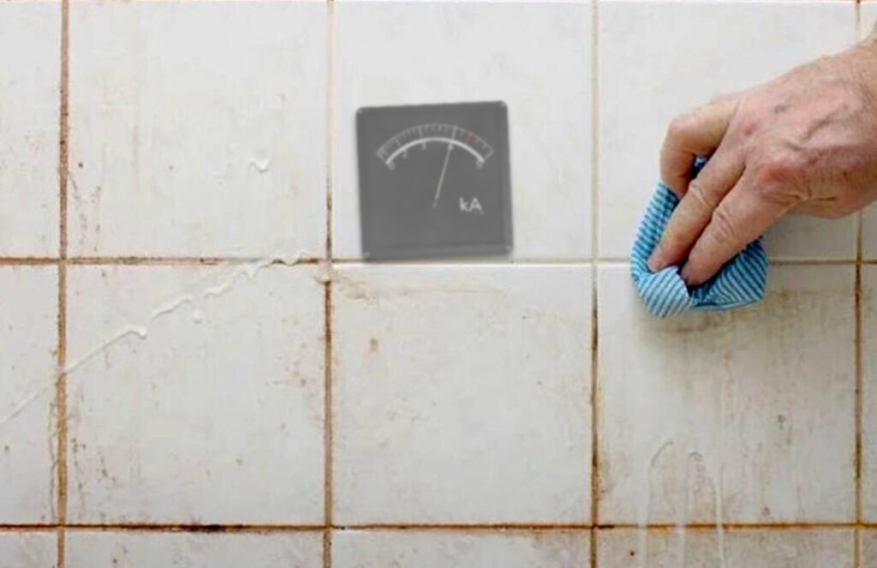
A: 4kA
